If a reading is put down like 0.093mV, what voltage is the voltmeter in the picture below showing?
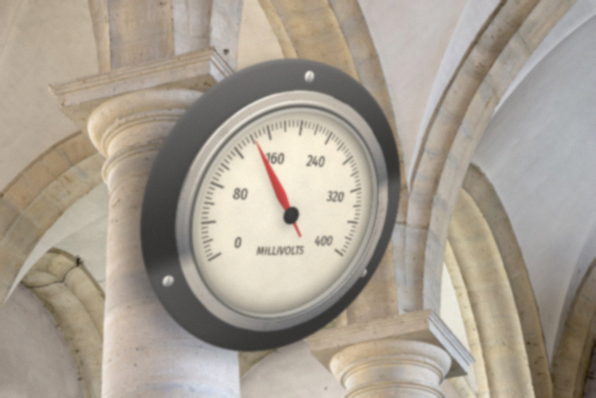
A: 140mV
